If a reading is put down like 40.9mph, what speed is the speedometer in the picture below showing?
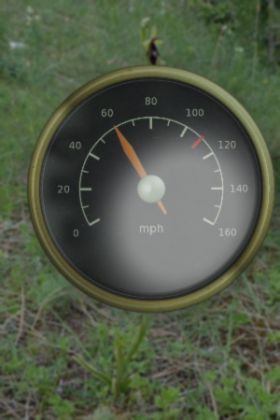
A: 60mph
